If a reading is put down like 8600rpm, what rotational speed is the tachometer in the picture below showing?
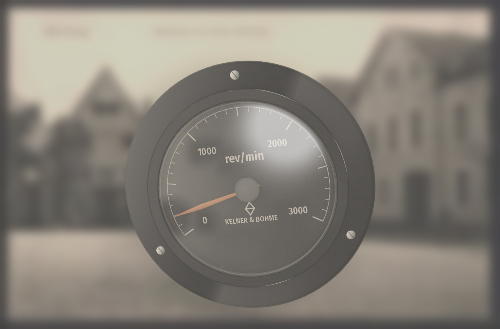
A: 200rpm
